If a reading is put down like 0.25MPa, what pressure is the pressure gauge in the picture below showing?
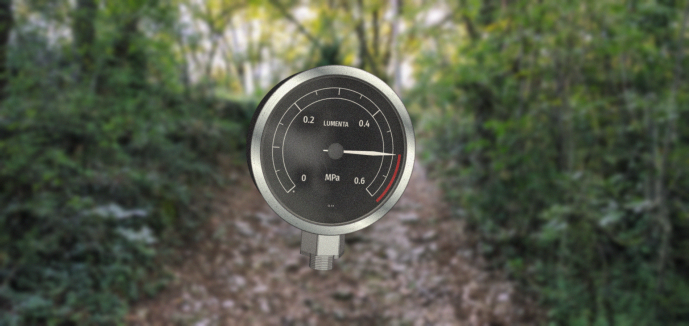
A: 0.5MPa
